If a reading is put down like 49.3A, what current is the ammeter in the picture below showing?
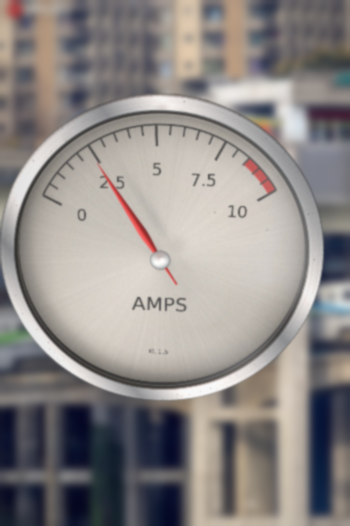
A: 2.5A
